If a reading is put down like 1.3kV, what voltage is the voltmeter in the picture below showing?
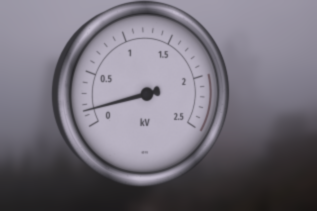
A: 0.15kV
